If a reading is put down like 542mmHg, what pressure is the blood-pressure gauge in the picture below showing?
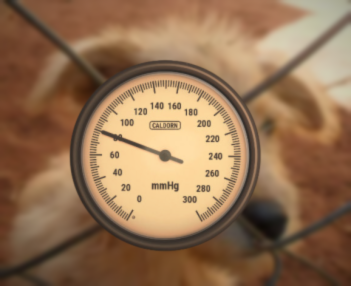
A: 80mmHg
